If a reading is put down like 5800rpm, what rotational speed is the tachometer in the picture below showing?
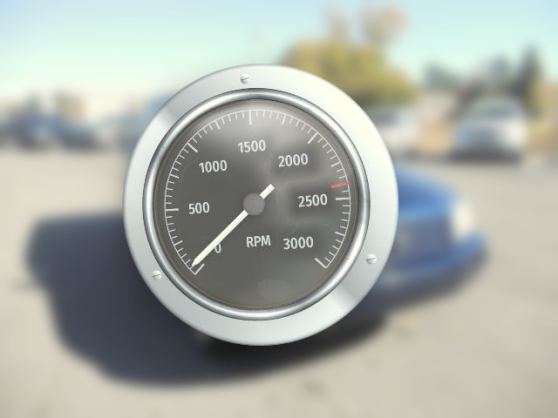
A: 50rpm
